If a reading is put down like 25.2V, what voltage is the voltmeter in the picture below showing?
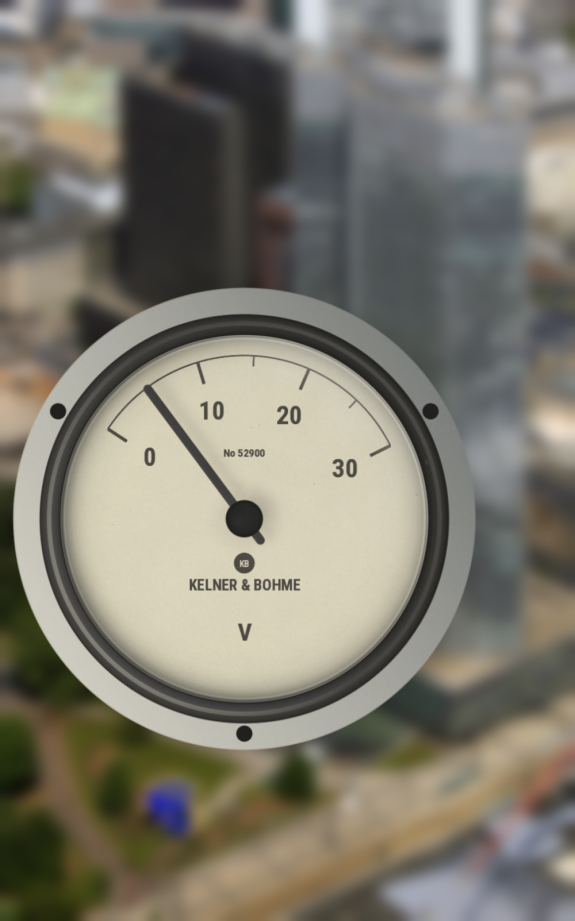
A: 5V
